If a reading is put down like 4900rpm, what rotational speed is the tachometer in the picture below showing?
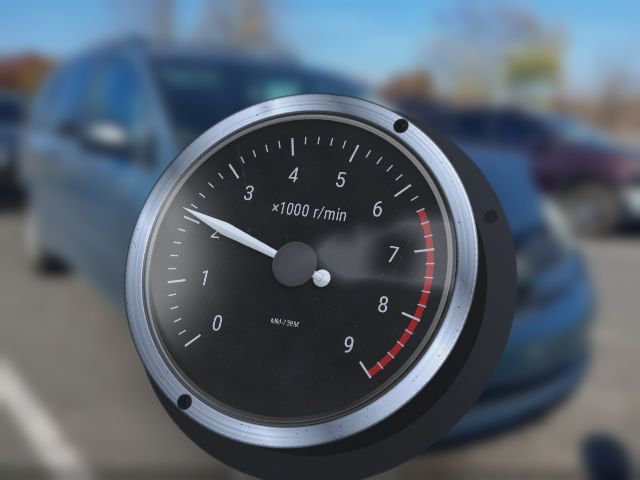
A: 2100rpm
